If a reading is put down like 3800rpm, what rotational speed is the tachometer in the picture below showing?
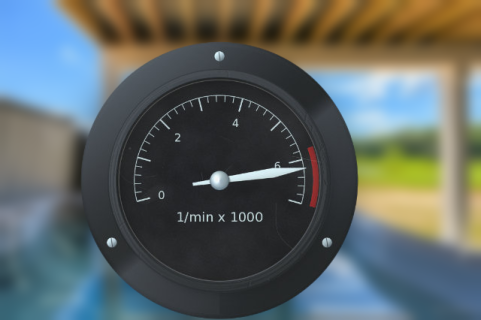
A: 6200rpm
